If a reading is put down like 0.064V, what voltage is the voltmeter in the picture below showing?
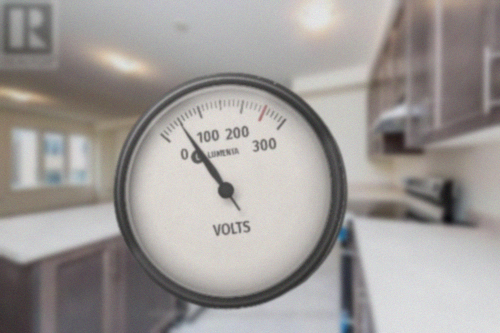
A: 50V
